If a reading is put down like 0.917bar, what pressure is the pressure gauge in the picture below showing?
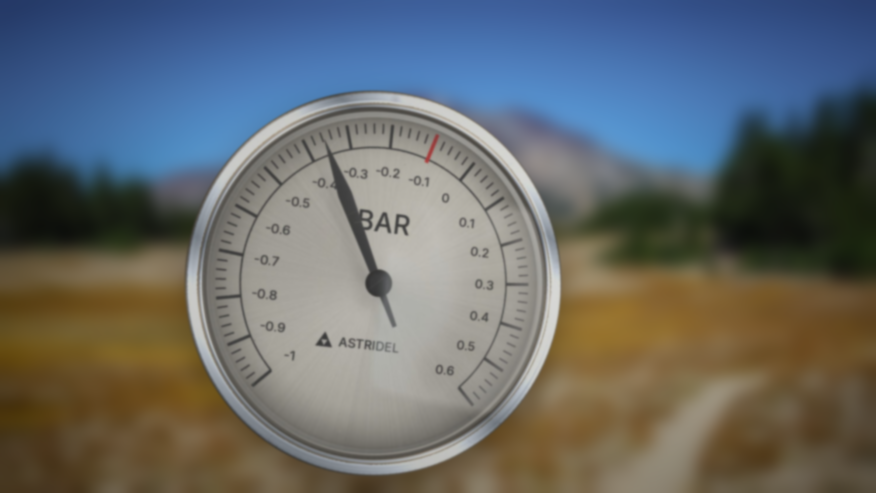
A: -0.36bar
